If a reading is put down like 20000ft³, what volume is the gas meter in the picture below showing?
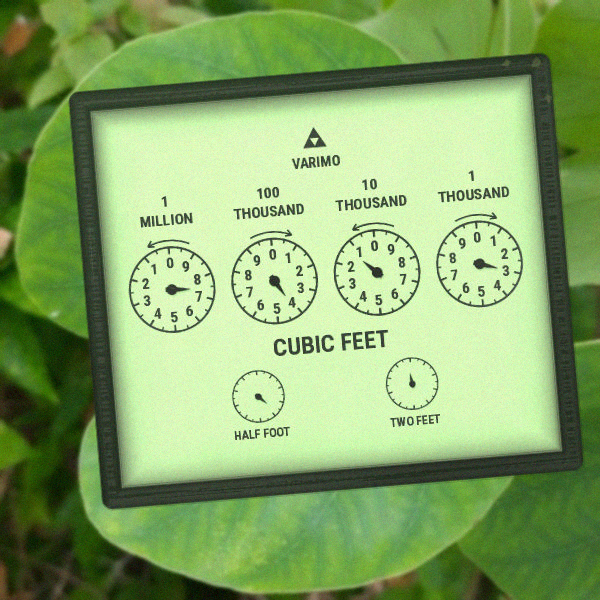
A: 741300ft³
